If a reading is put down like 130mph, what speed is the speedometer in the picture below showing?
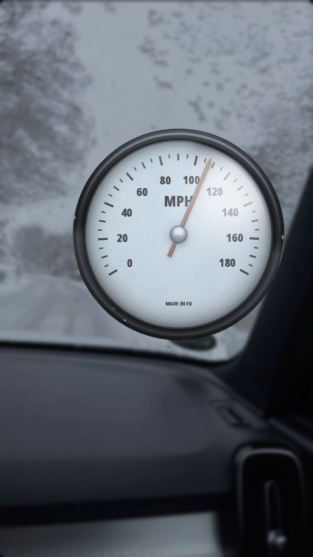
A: 107.5mph
